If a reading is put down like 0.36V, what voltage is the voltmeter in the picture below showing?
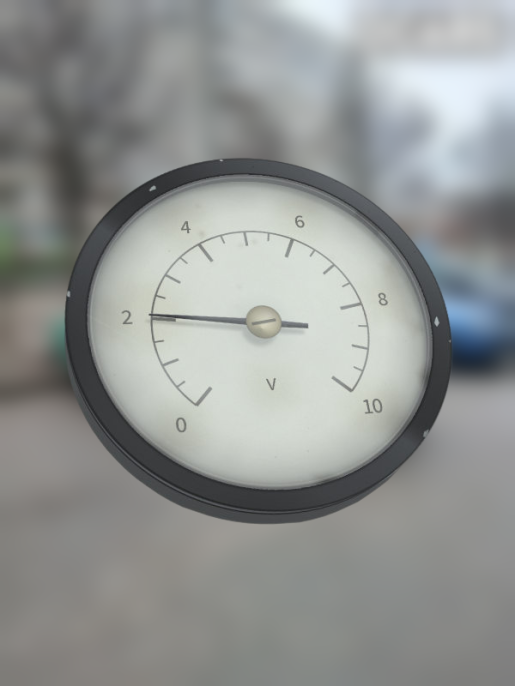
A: 2V
